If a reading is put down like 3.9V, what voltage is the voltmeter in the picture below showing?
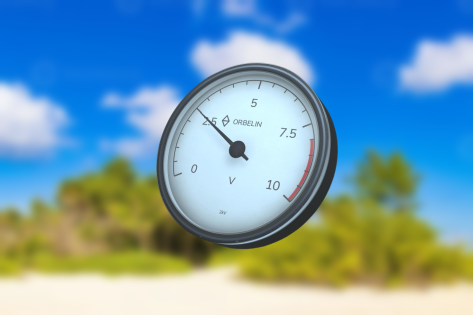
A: 2.5V
